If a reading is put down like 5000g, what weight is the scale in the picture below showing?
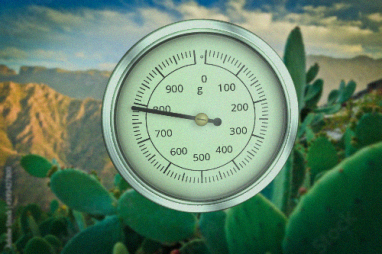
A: 790g
